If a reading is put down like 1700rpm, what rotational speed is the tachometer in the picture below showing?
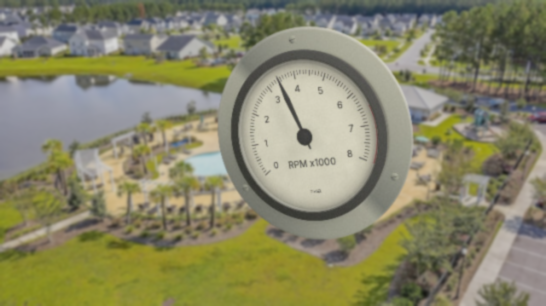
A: 3500rpm
